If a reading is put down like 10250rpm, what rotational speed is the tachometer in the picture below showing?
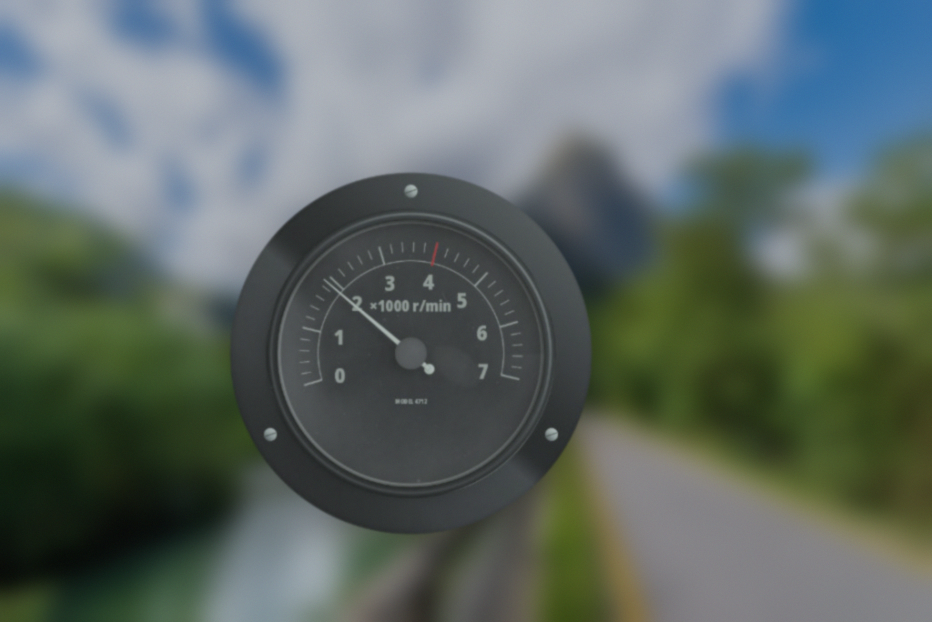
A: 1900rpm
